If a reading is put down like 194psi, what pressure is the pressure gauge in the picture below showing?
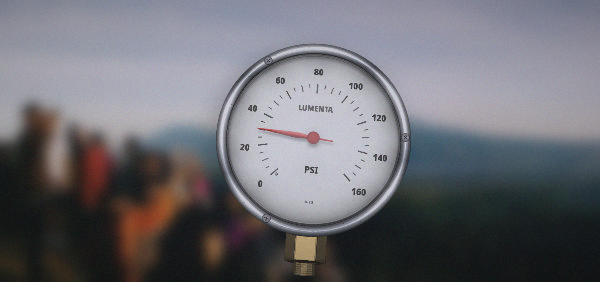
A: 30psi
